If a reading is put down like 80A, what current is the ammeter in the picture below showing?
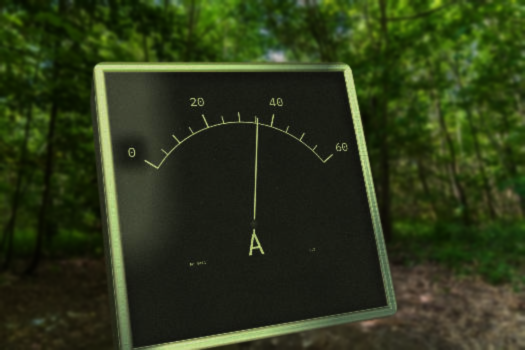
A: 35A
